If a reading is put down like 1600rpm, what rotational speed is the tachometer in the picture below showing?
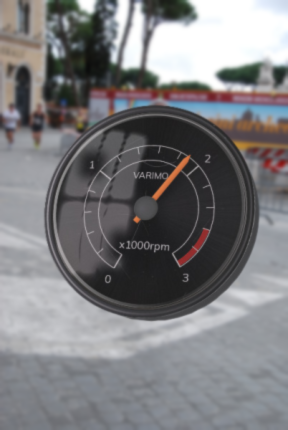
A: 1900rpm
